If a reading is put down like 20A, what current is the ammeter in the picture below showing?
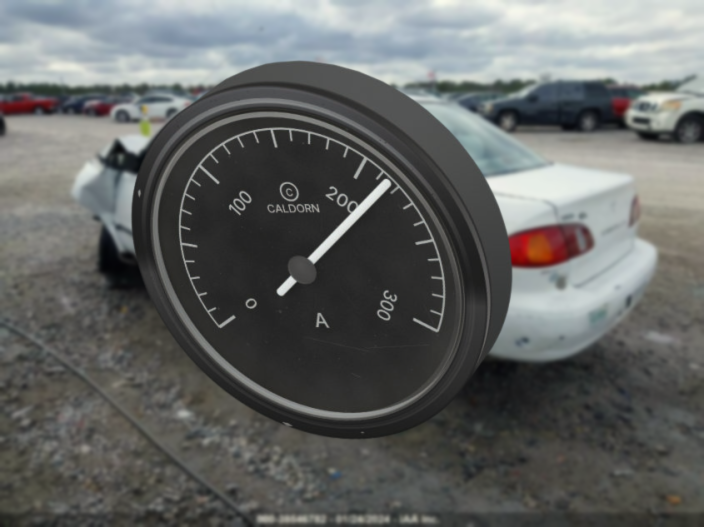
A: 215A
